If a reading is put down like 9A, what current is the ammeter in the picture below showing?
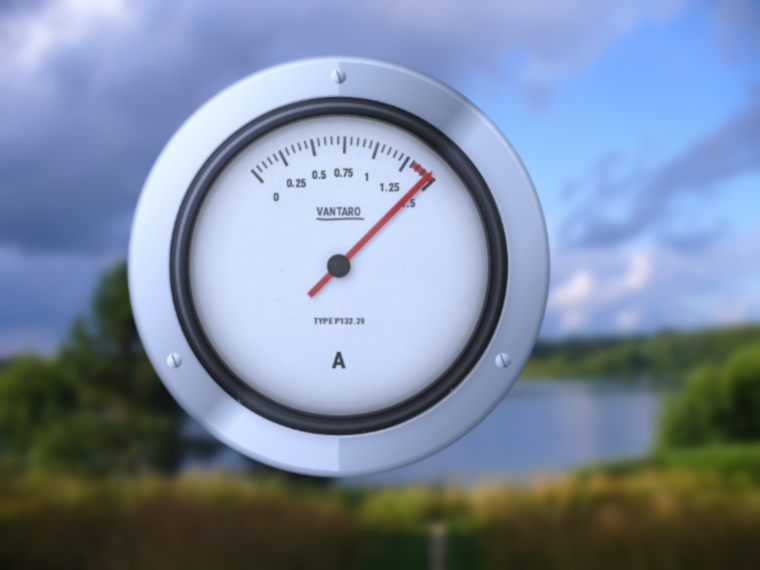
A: 1.45A
